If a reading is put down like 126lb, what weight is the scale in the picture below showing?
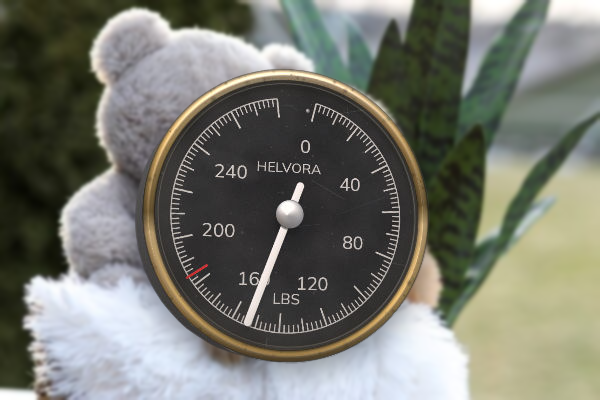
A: 154lb
